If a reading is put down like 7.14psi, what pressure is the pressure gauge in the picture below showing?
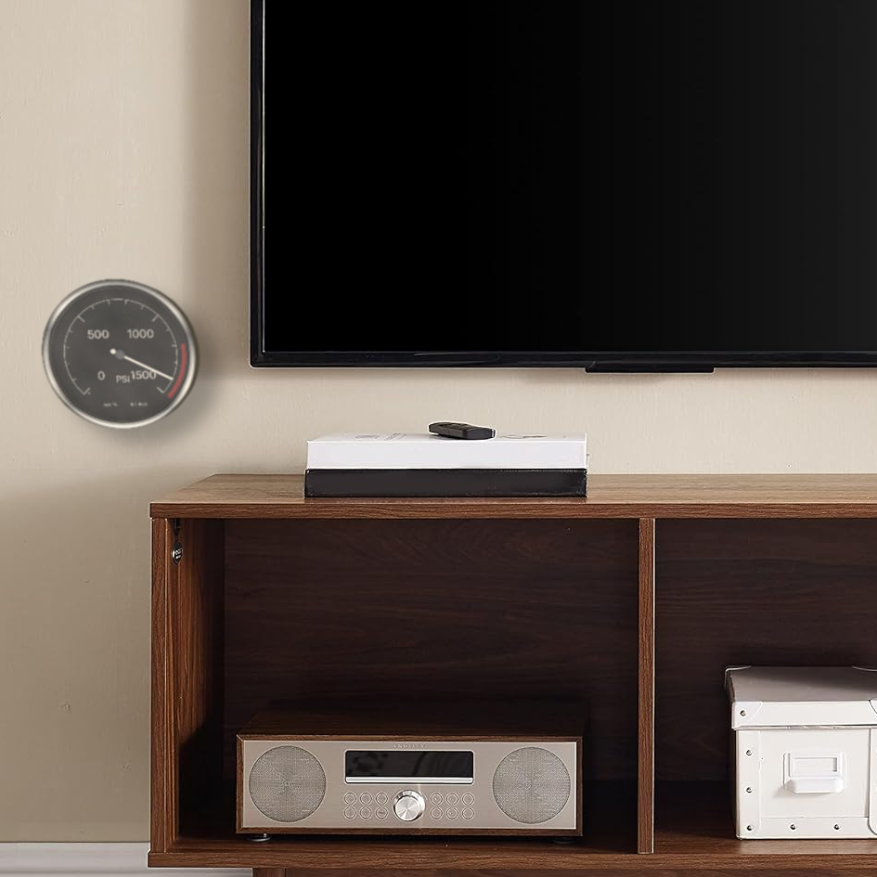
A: 1400psi
